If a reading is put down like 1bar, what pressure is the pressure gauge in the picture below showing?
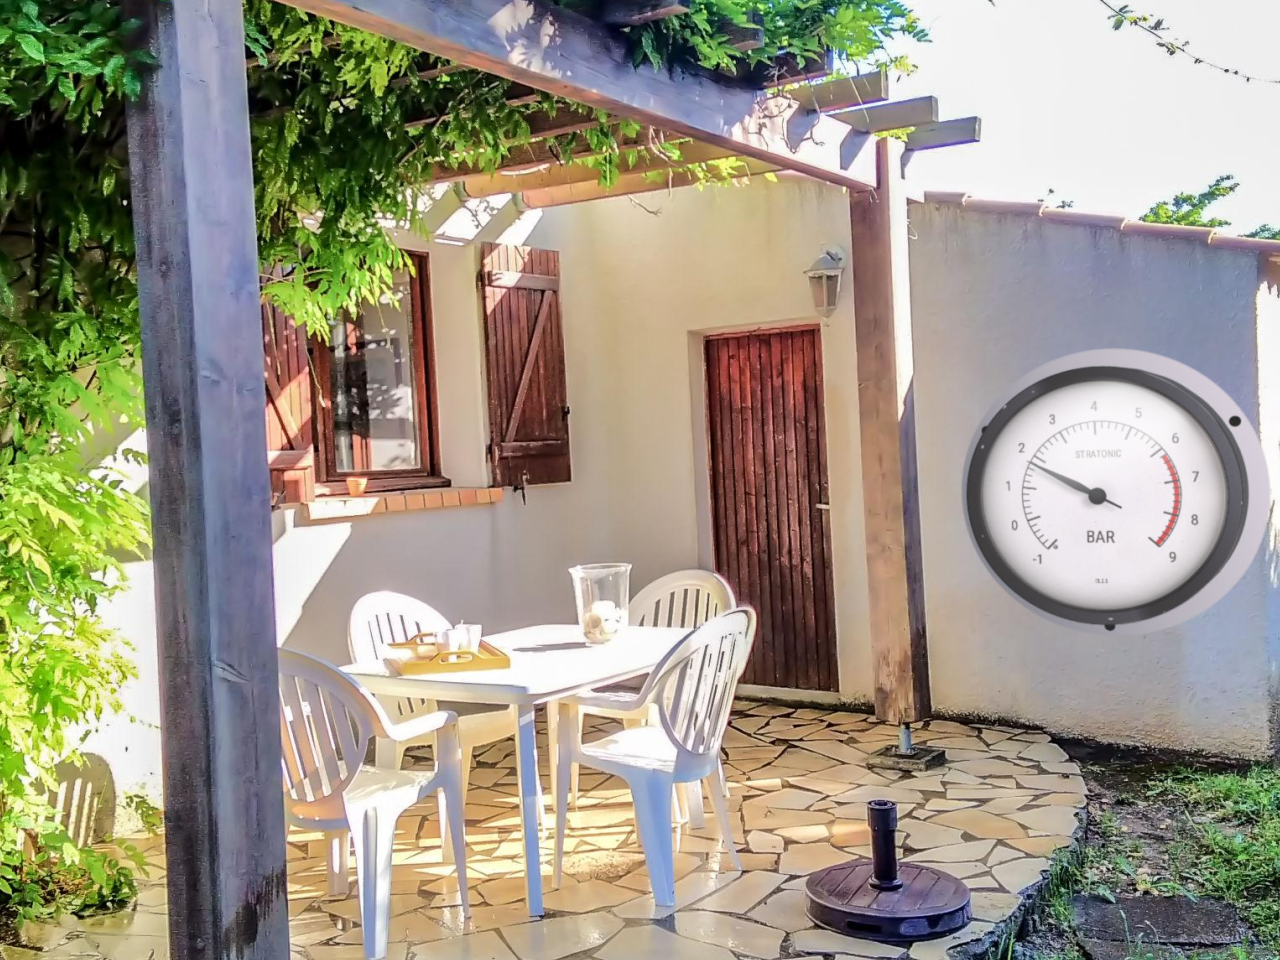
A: 1.8bar
